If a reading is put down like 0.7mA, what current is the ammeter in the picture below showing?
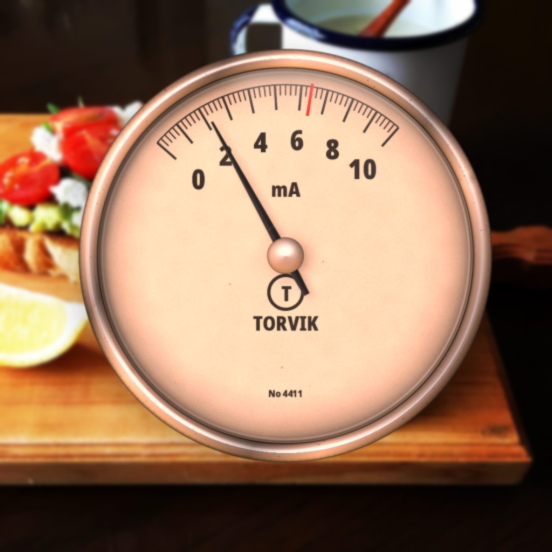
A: 2.2mA
